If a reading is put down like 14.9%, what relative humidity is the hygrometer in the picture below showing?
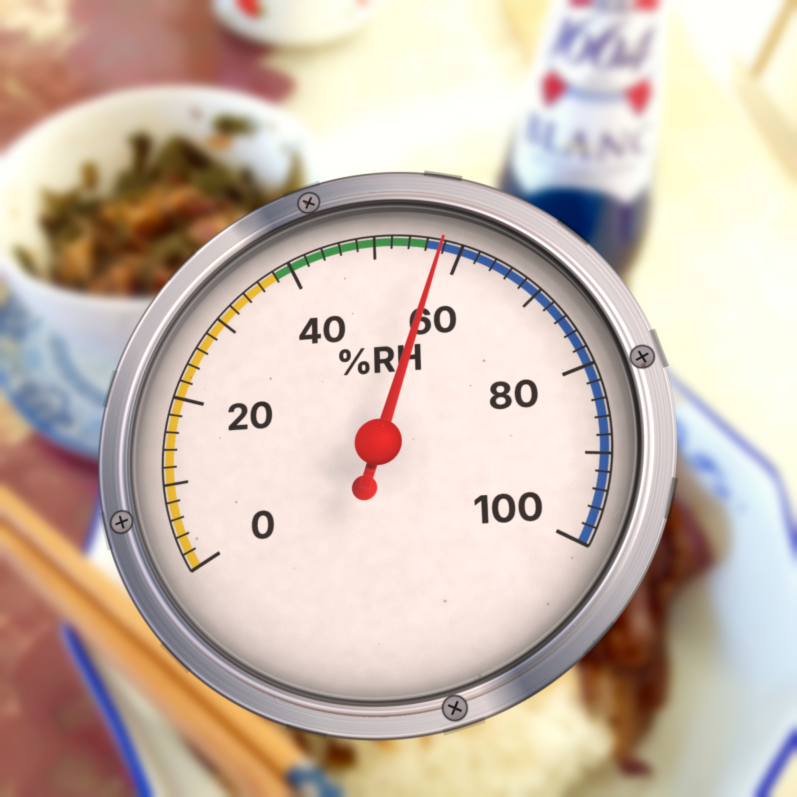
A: 58%
